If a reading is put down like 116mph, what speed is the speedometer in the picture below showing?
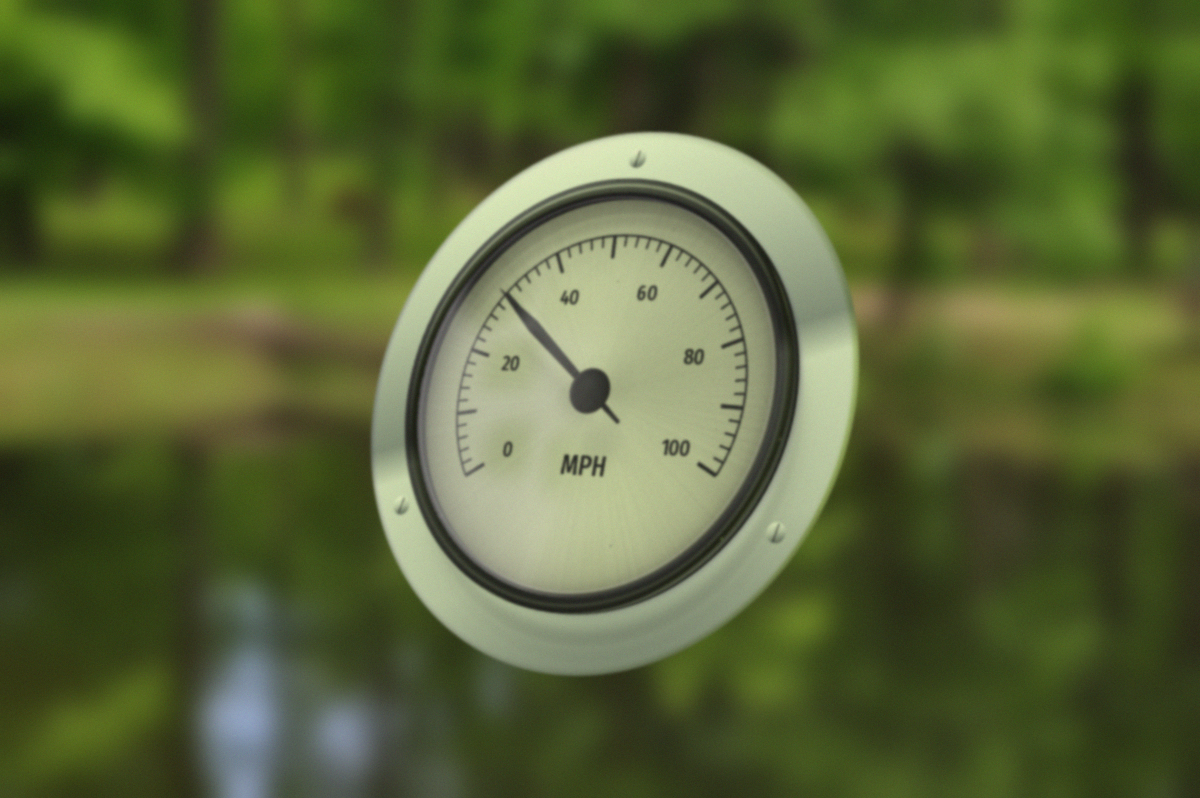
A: 30mph
